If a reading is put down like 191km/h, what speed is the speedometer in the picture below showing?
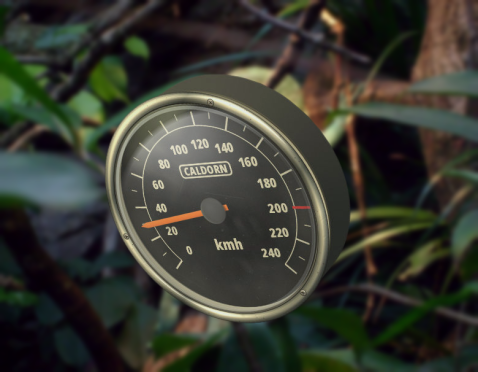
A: 30km/h
